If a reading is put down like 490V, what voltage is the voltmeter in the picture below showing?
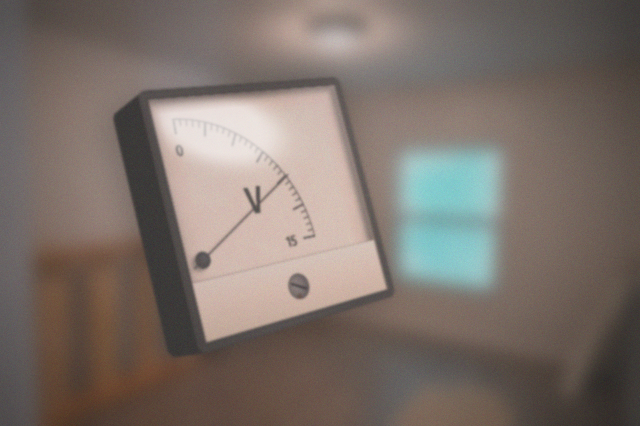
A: 10V
